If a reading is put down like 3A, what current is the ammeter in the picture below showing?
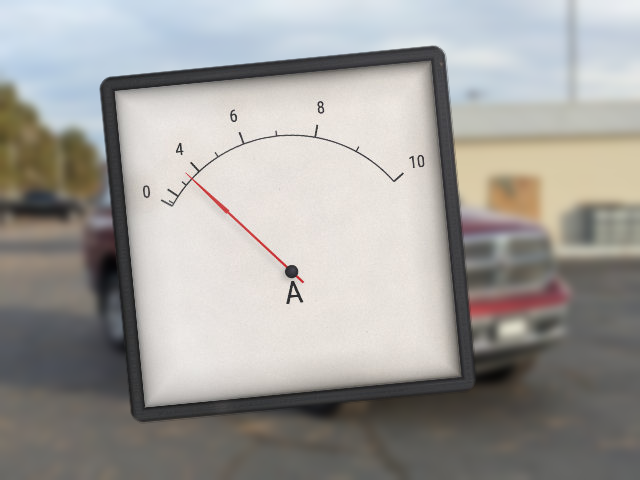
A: 3.5A
